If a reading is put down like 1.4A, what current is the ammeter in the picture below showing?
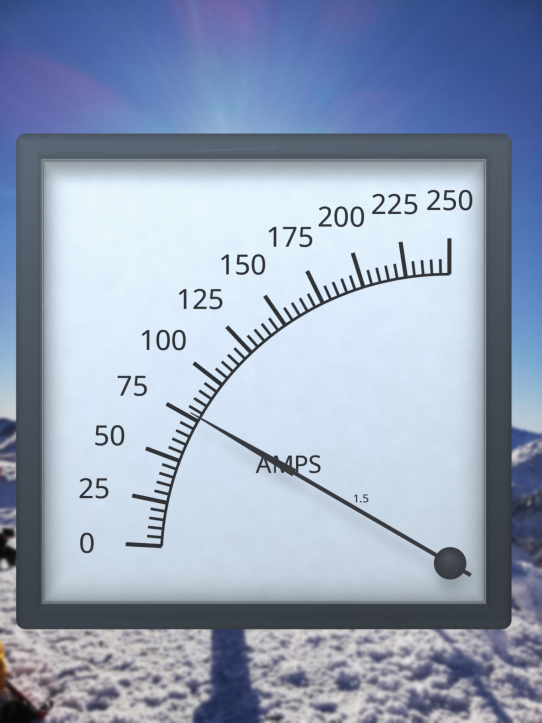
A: 77.5A
